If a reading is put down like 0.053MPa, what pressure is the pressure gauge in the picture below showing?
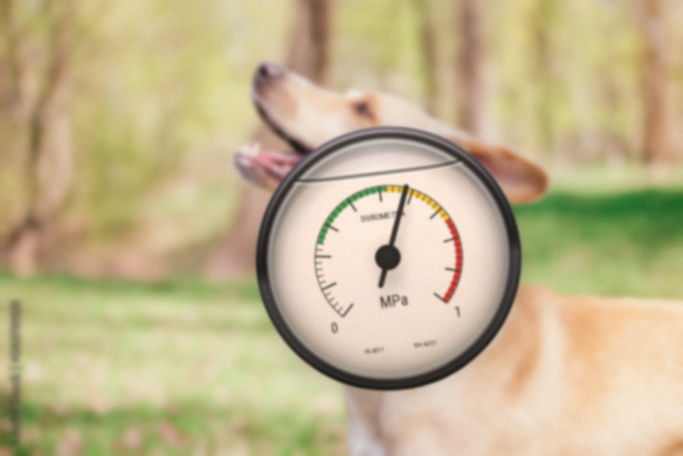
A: 0.58MPa
